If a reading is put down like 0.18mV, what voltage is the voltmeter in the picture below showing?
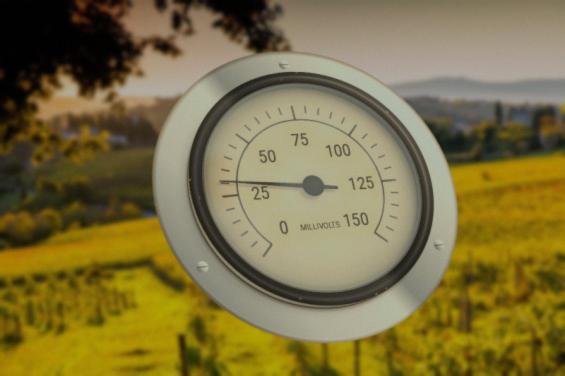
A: 30mV
